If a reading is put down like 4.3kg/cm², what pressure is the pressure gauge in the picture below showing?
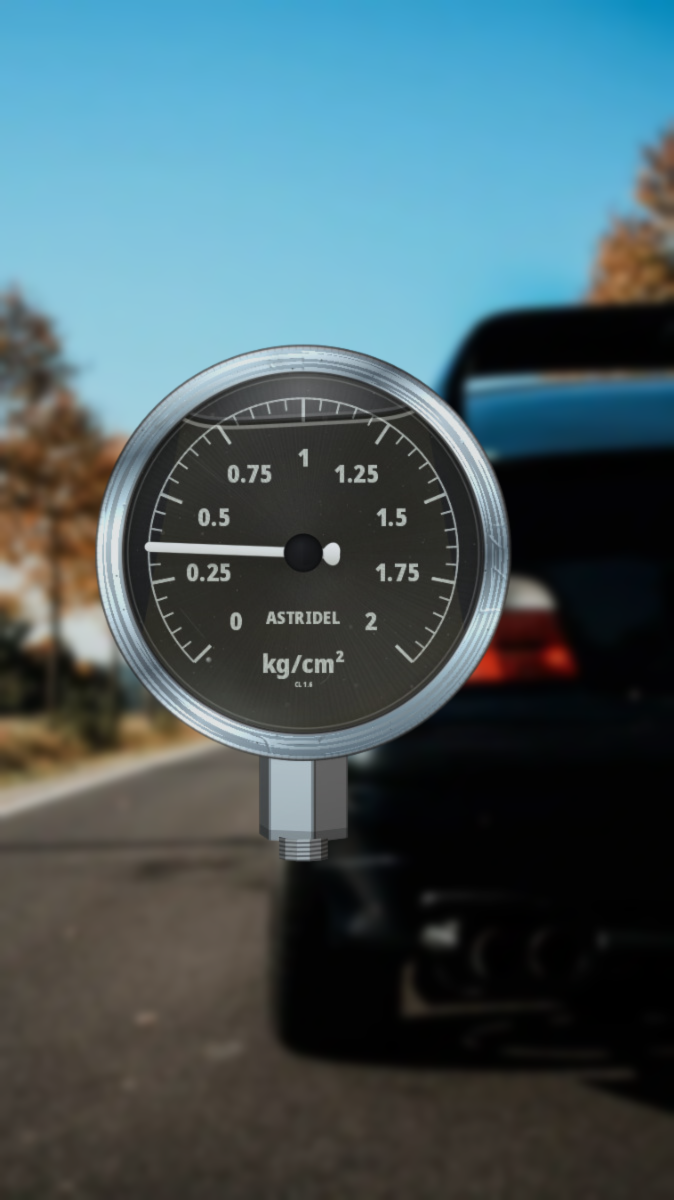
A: 0.35kg/cm²
